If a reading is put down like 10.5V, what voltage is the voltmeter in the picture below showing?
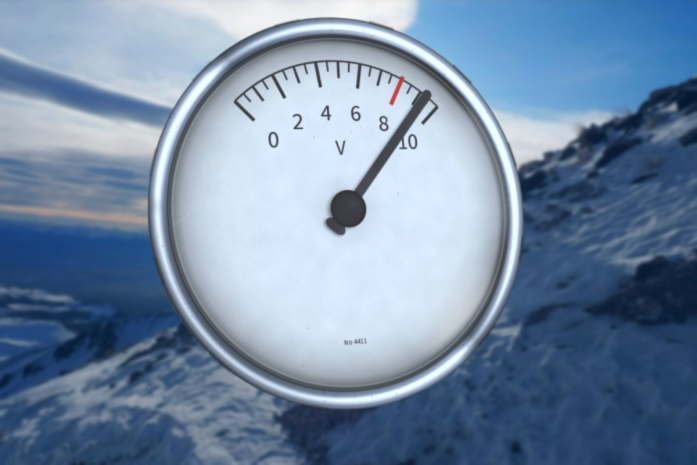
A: 9.25V
